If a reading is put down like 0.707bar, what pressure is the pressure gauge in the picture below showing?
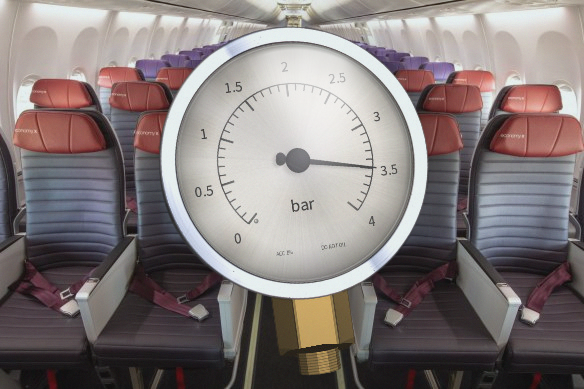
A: 3.5bar
